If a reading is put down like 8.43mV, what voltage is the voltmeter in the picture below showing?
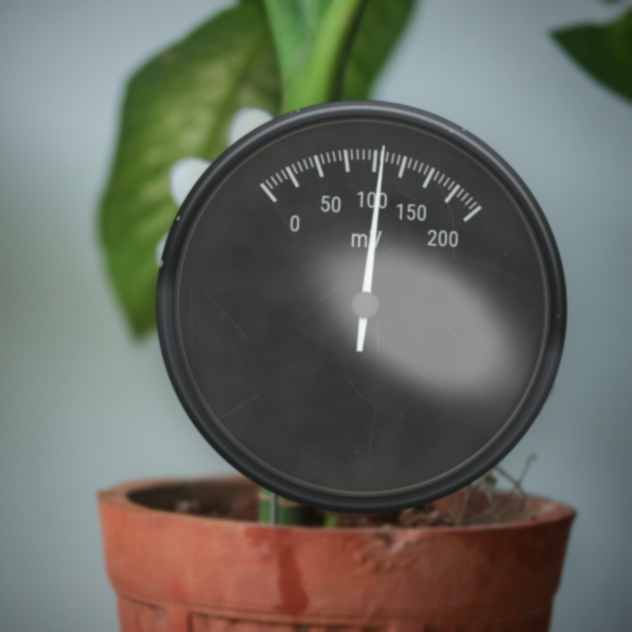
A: 105mV
